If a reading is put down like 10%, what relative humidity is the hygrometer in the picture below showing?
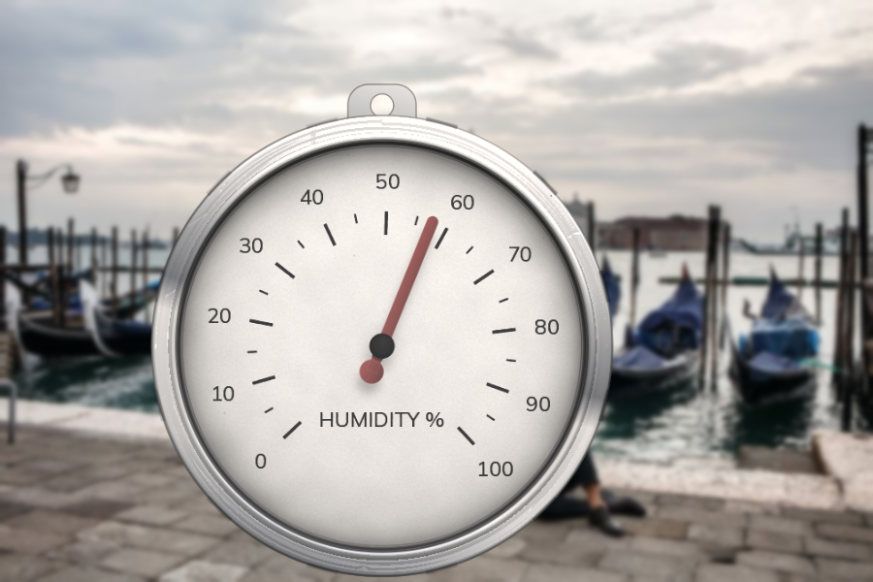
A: 57.5%
